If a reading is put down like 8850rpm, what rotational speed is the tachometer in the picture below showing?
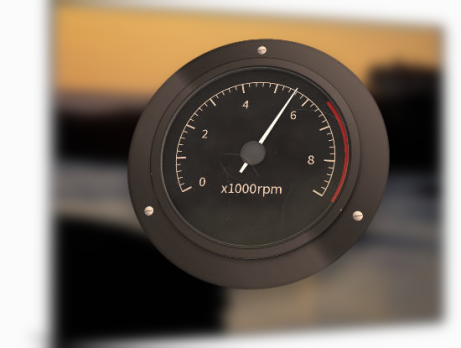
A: 5600rpm
